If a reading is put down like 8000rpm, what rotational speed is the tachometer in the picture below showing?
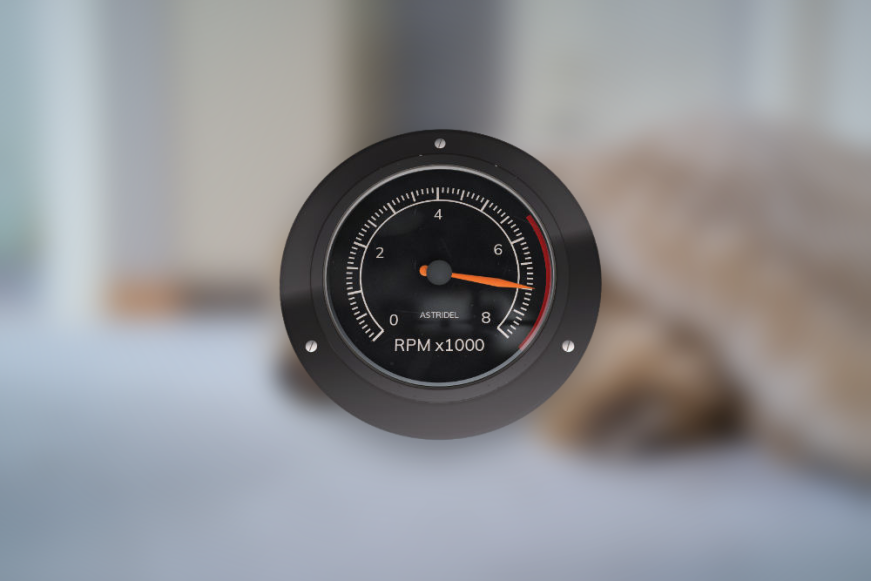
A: 7000rpm
